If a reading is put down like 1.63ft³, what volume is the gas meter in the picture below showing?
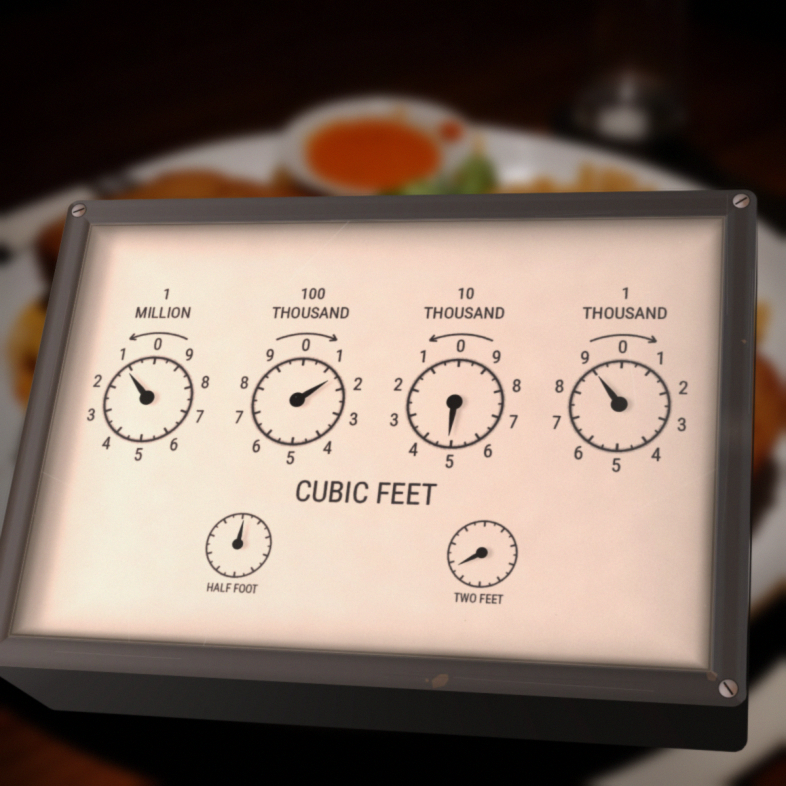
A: 114900ft³
